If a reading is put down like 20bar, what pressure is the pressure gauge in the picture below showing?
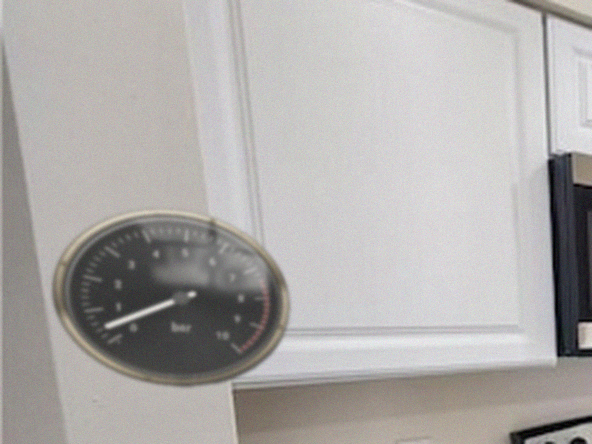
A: 0.4bar
